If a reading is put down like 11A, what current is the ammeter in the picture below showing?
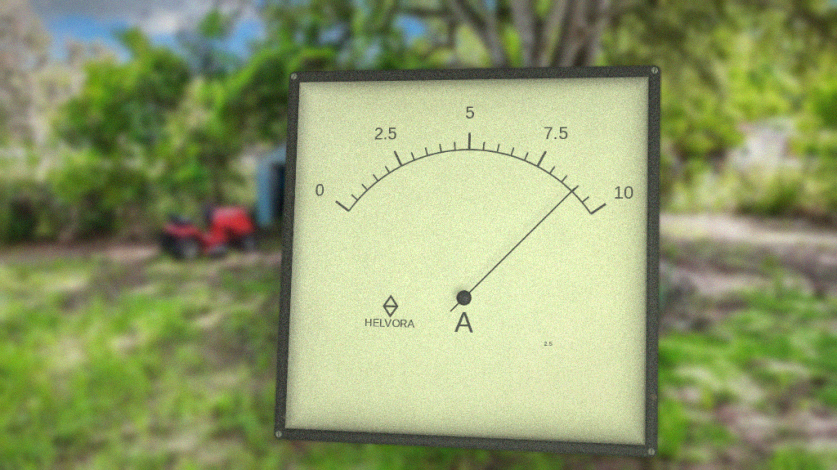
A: 9A
